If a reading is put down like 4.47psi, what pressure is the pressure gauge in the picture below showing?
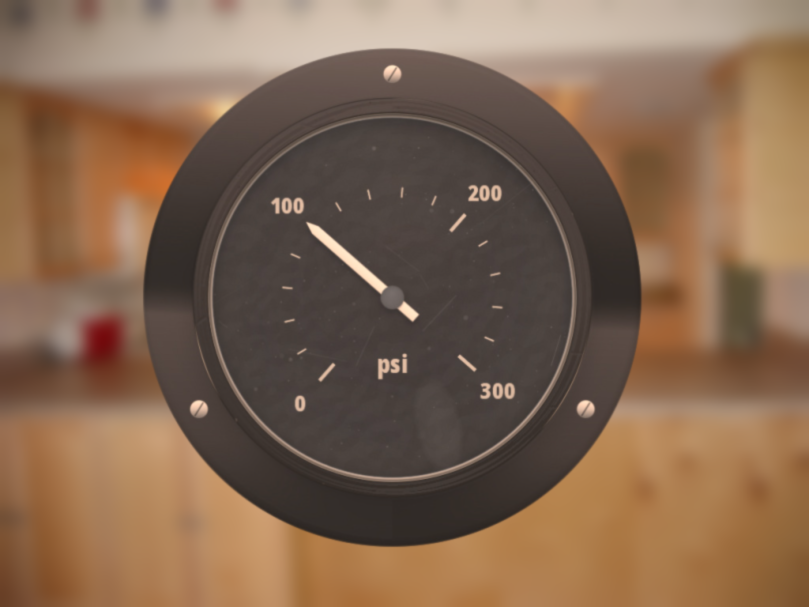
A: 100psi
